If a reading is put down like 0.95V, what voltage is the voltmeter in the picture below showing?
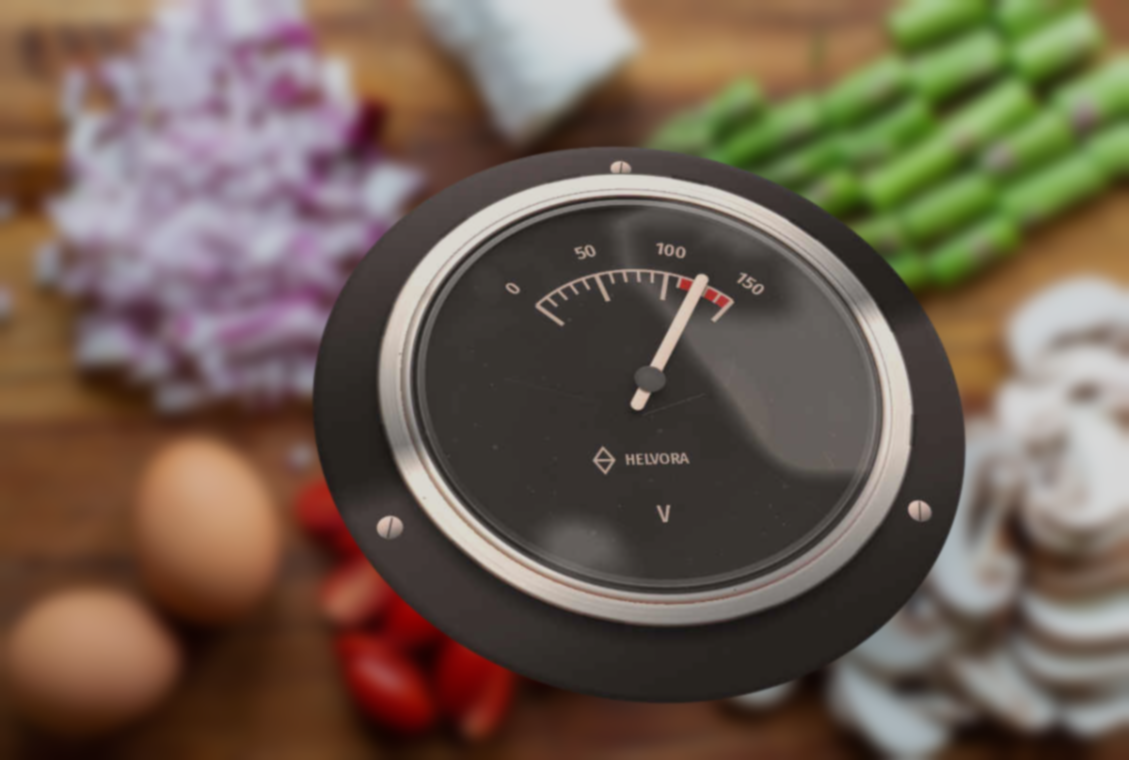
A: 125V
